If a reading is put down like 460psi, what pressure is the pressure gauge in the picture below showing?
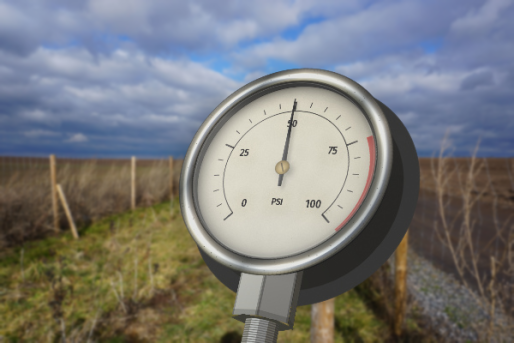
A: 50psi
